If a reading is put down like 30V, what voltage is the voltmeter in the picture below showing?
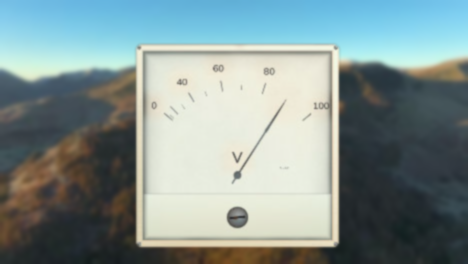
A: 90V
